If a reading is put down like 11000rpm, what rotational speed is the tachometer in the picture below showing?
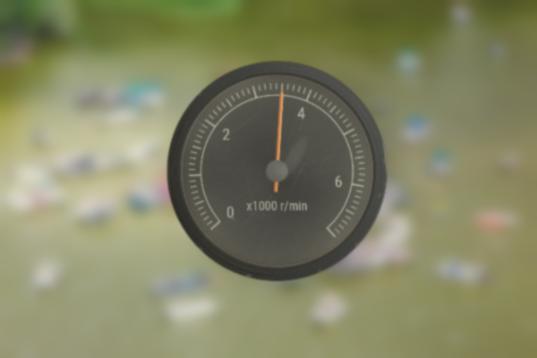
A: 3500rpm
